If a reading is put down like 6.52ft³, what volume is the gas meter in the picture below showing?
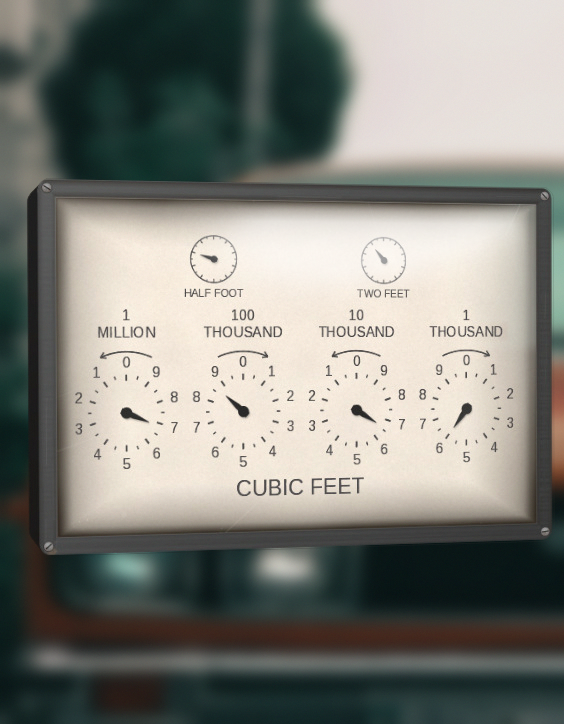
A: 686600ft³
